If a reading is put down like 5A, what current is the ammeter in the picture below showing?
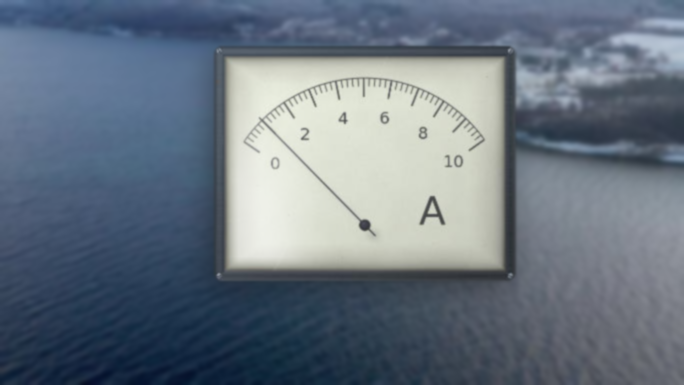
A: 1A
